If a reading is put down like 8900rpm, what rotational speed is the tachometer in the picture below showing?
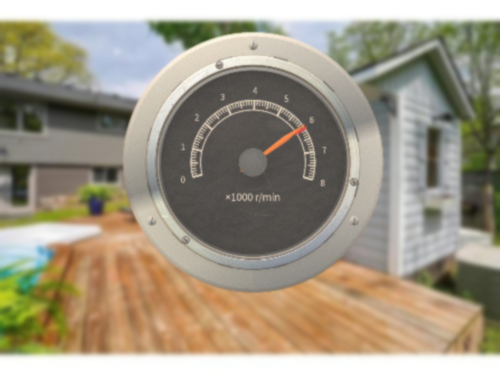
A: 6000rpm
